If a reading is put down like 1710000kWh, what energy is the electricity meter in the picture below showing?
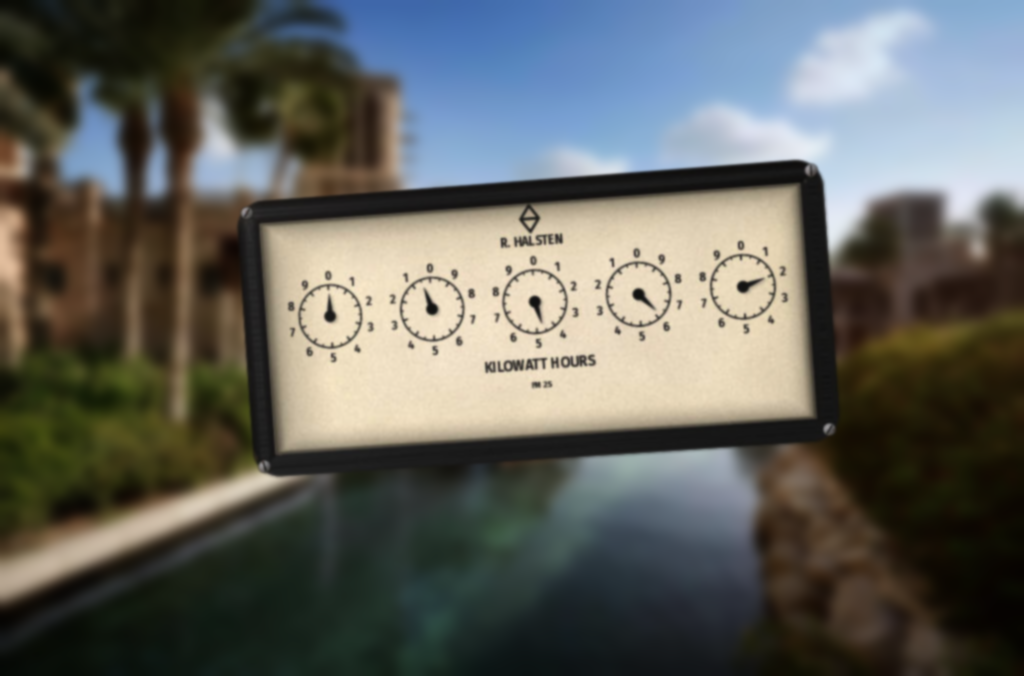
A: 462kWh
